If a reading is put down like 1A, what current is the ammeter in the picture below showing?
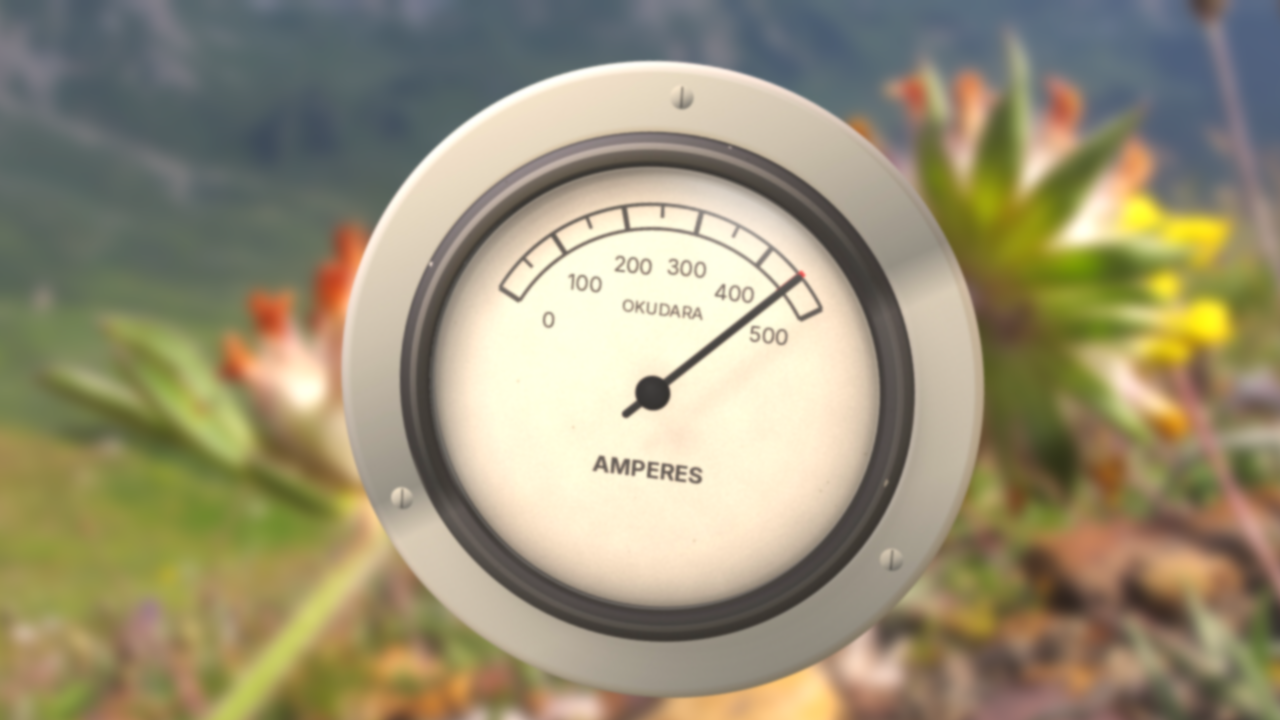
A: 450A
